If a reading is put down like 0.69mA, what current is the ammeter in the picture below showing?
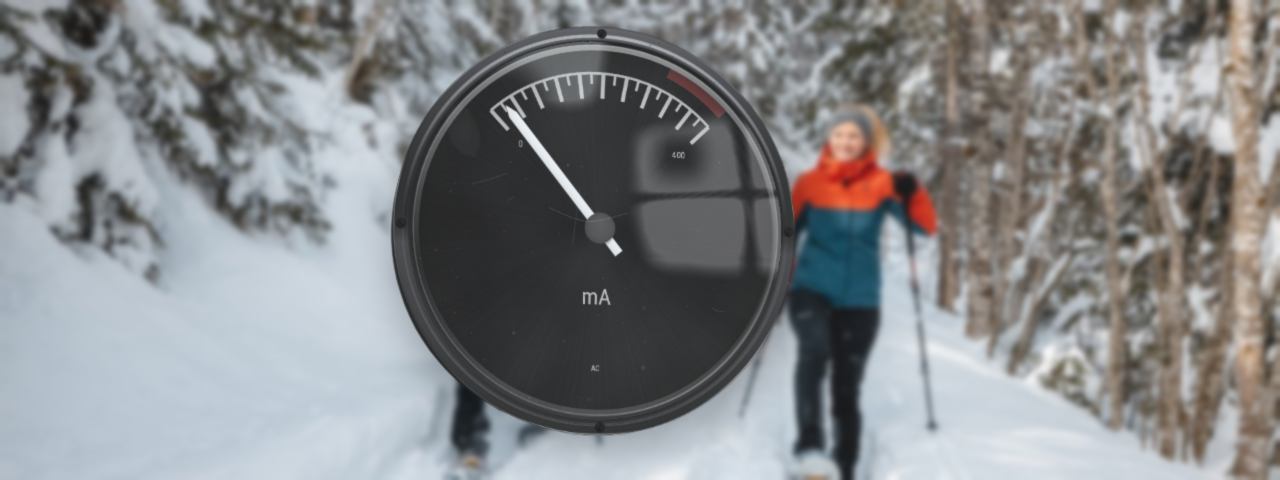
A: 20mA
